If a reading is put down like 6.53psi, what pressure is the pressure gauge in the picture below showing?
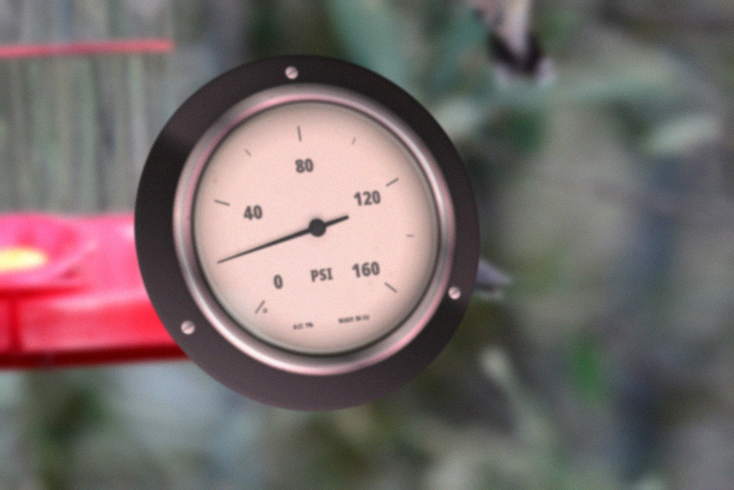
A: 20psi
